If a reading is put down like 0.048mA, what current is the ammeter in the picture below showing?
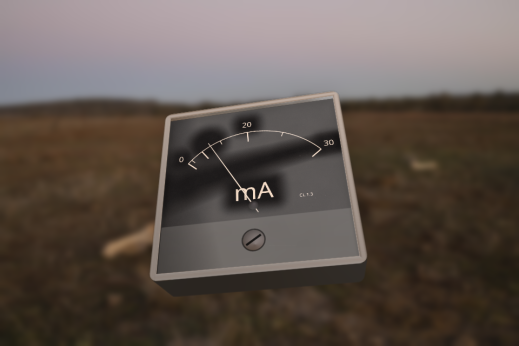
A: 12.5mA
